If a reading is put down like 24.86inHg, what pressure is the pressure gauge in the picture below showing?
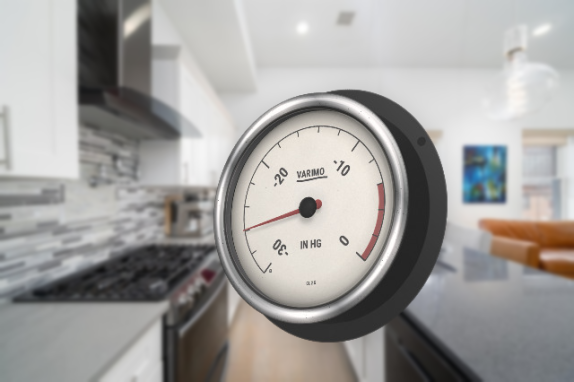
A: -26inHg
